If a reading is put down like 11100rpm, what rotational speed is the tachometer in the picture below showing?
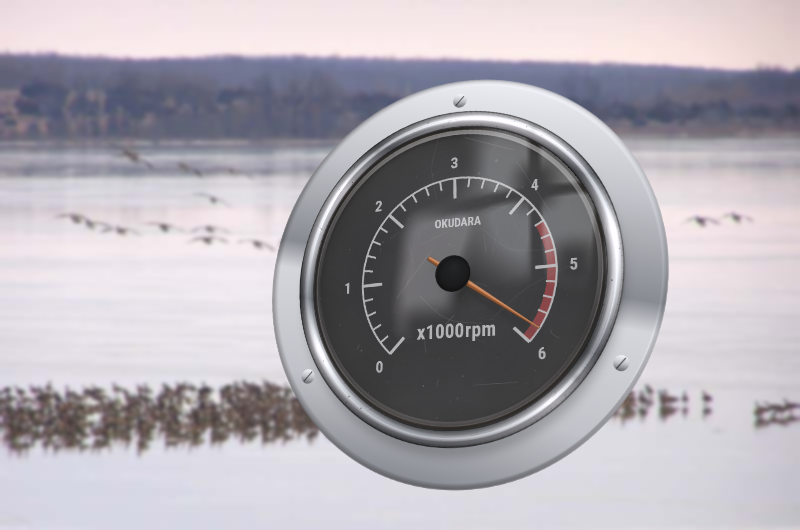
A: 5800rpm
